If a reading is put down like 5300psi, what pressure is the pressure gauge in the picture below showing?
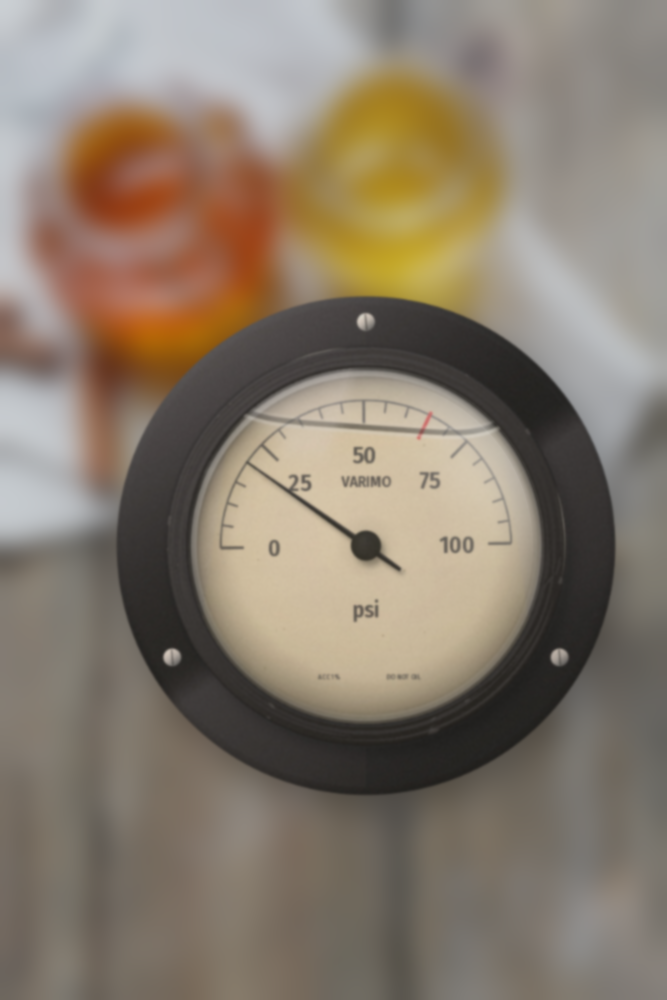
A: 20psi
